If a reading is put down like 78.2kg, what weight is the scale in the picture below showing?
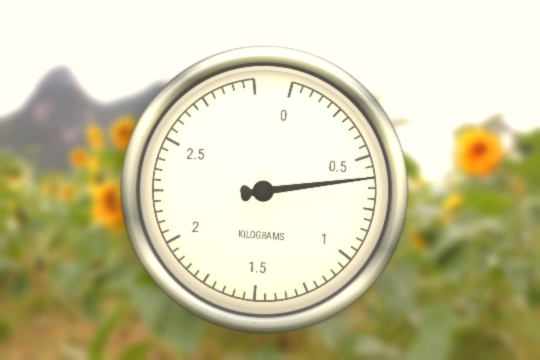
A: 0.6kg
